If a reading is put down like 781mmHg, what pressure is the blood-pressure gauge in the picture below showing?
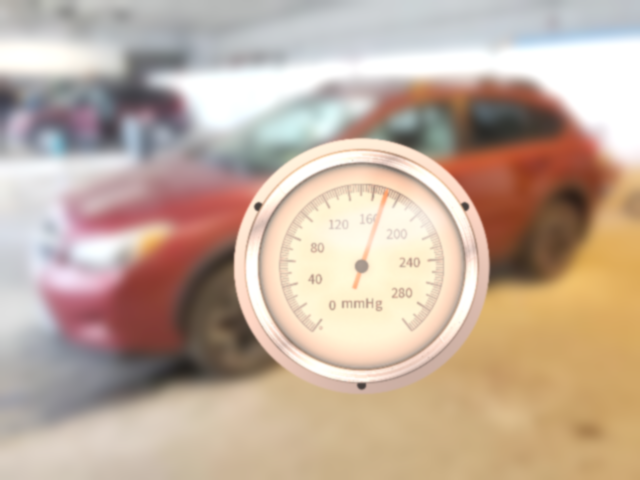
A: 170mmHg
